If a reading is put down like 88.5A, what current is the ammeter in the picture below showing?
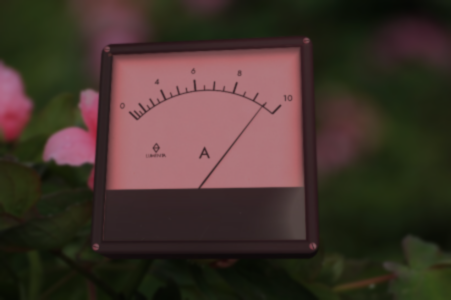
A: 9.5A
